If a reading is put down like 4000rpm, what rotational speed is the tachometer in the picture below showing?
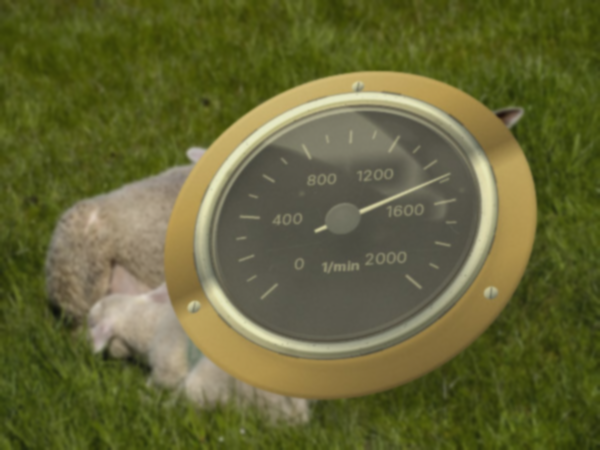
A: 1500rpm
